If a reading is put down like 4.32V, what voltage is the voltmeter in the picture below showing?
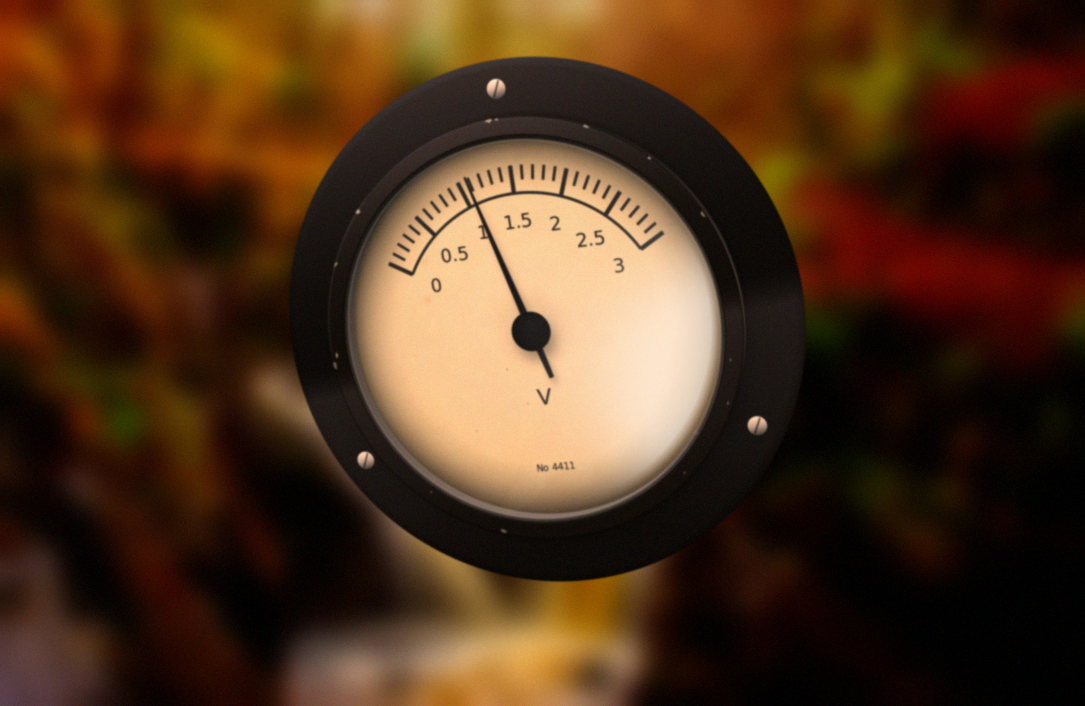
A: 1.1V
